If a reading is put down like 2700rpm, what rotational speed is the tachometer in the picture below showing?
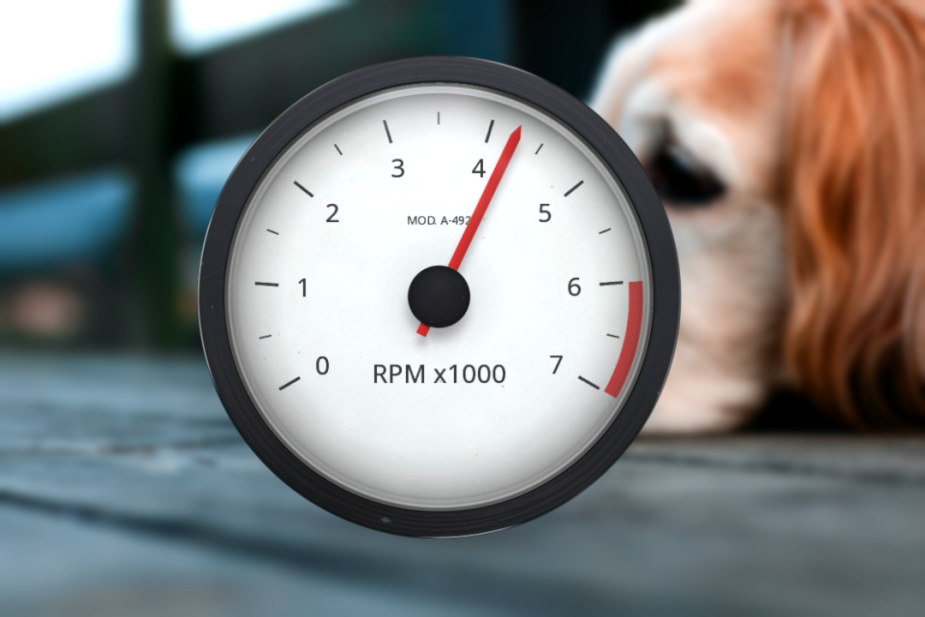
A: 4250rpm
